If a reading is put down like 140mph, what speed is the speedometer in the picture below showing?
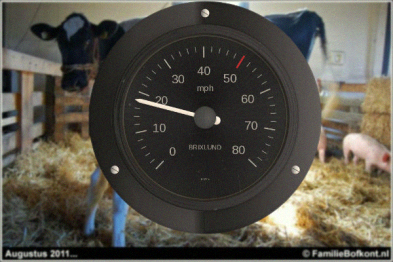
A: 18mph
